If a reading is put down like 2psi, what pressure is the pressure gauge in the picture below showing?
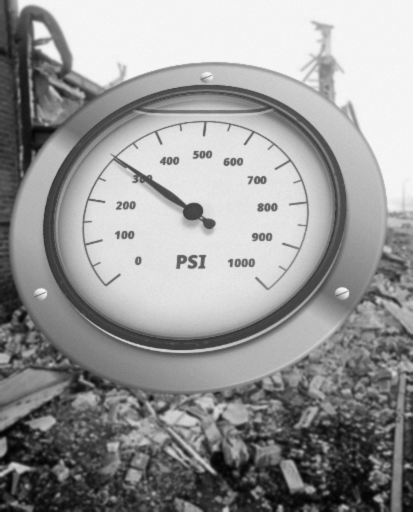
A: 300psi
